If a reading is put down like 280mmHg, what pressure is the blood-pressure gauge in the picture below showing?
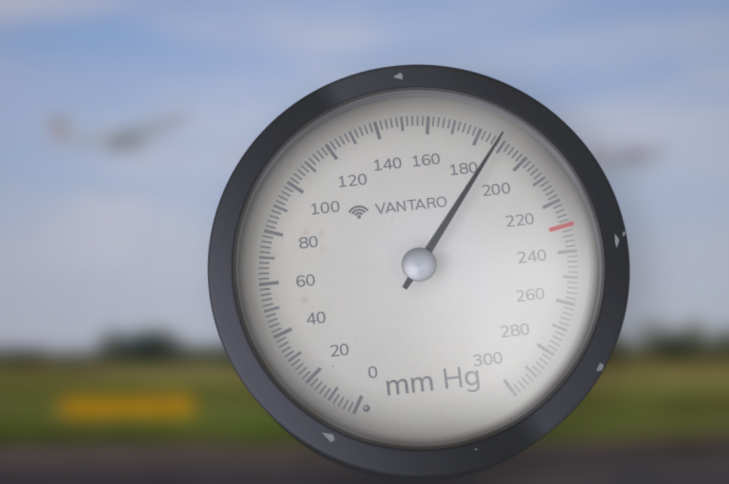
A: 188mmHg
